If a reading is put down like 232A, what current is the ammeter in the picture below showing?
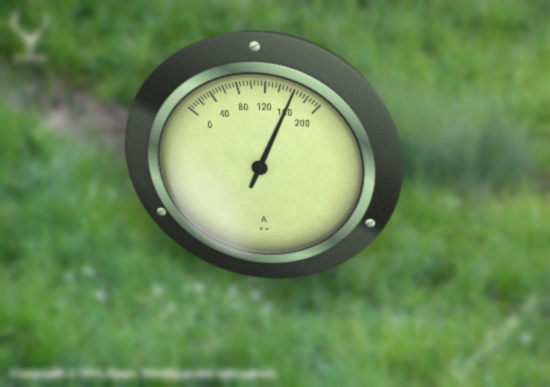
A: 160A
